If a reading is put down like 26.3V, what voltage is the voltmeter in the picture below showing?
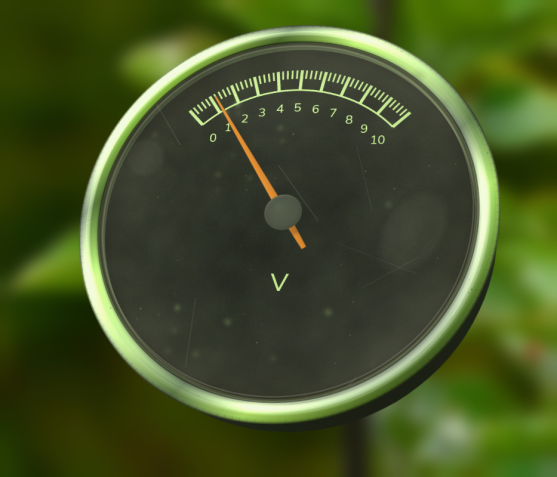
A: 1.2V
